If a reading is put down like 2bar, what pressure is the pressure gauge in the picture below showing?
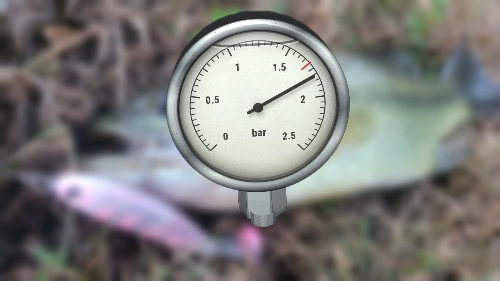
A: 1.8bar
